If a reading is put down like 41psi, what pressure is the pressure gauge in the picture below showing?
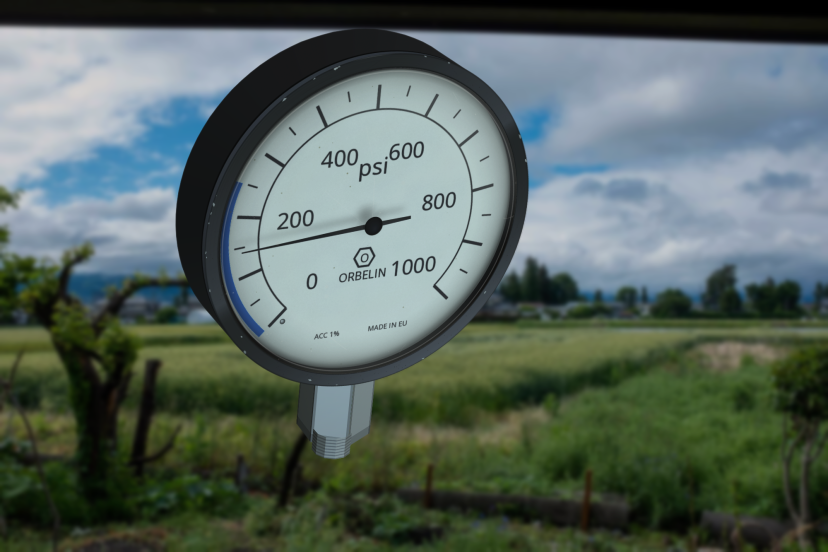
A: 150psi
